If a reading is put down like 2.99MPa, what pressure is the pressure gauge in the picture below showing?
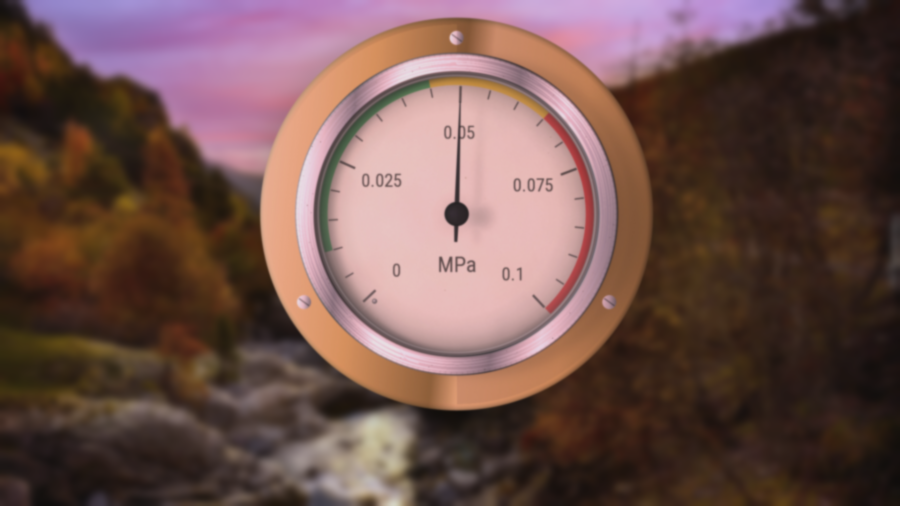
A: 0.05MPa
